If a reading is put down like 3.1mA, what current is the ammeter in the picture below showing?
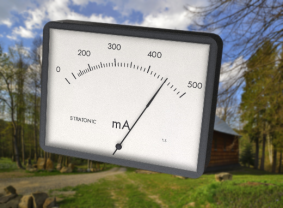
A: 450mA
